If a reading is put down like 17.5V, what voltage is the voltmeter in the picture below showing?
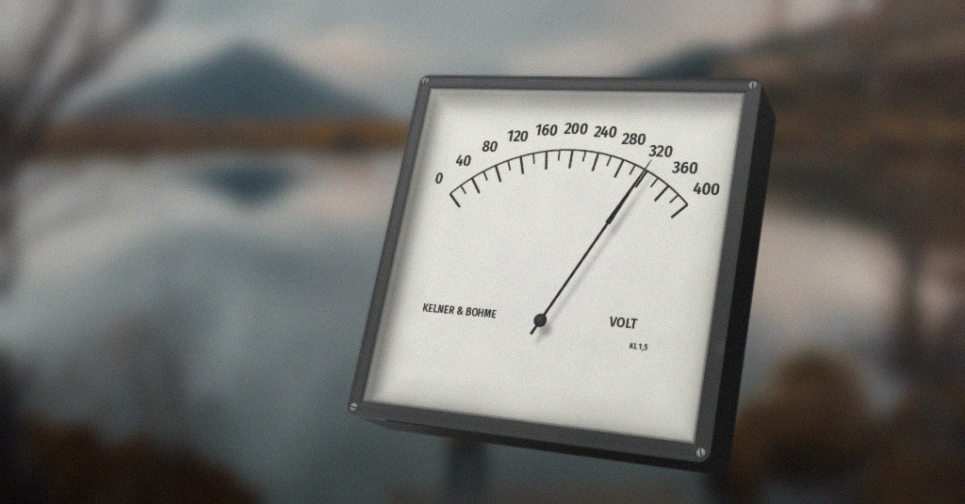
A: 320V
